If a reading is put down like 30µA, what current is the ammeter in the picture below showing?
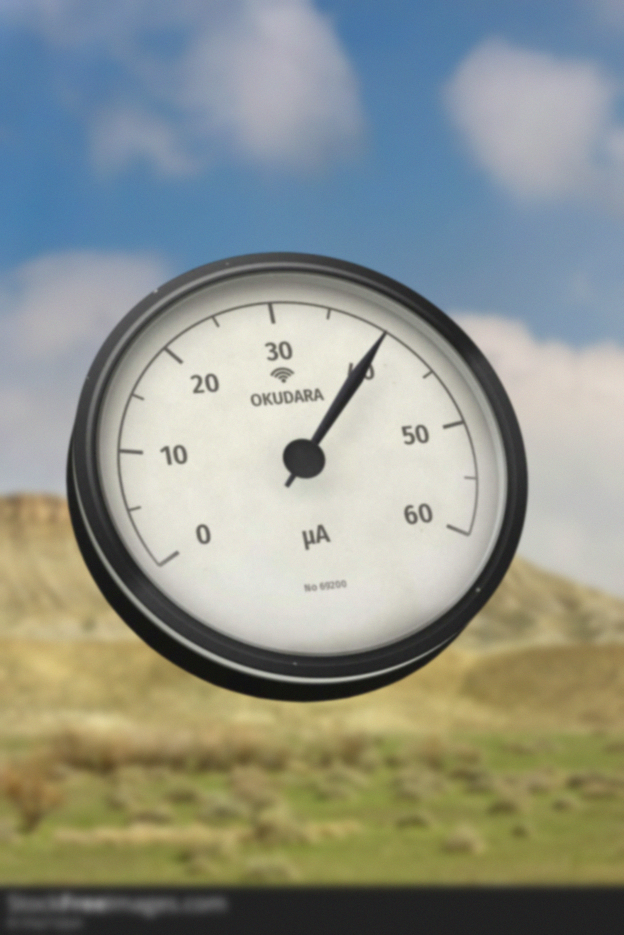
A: 40µA
